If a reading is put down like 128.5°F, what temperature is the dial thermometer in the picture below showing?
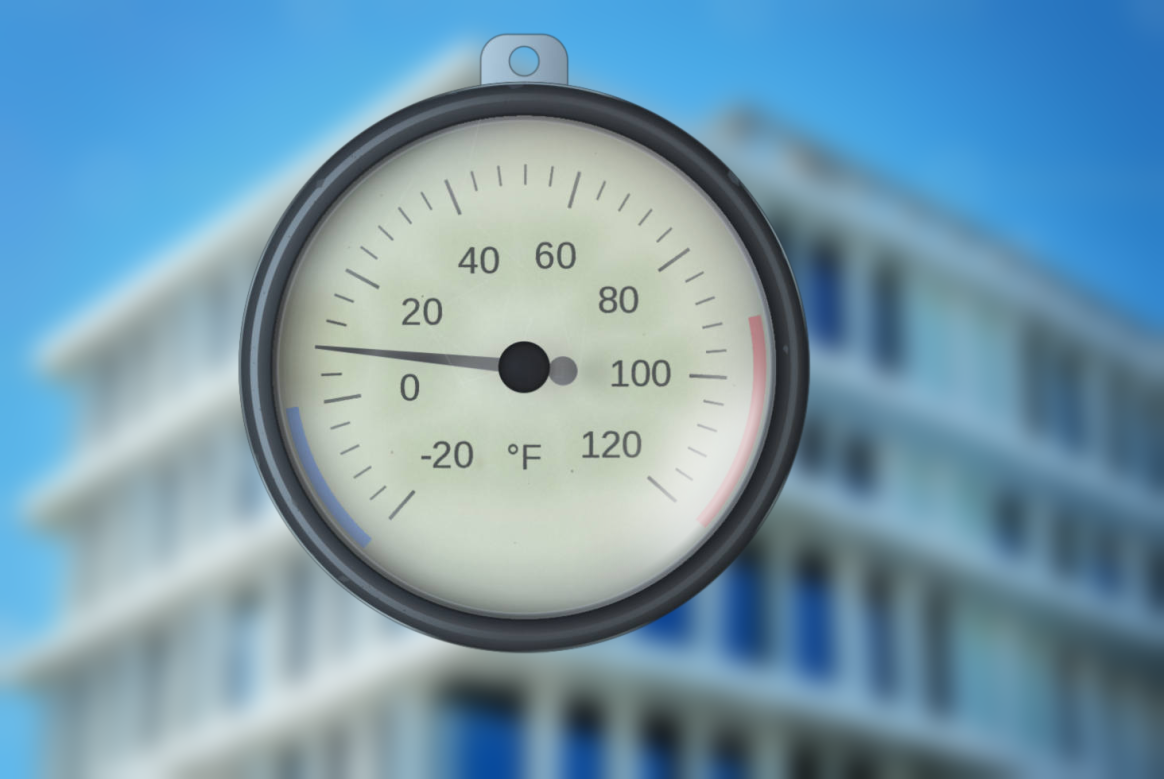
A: 8°F
